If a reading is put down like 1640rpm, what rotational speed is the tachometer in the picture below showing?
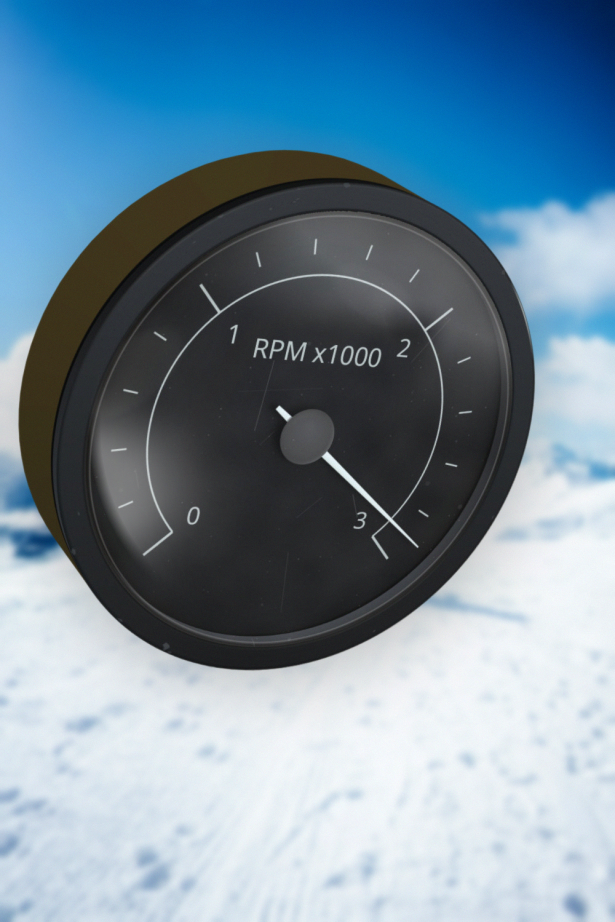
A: 2900rpm
